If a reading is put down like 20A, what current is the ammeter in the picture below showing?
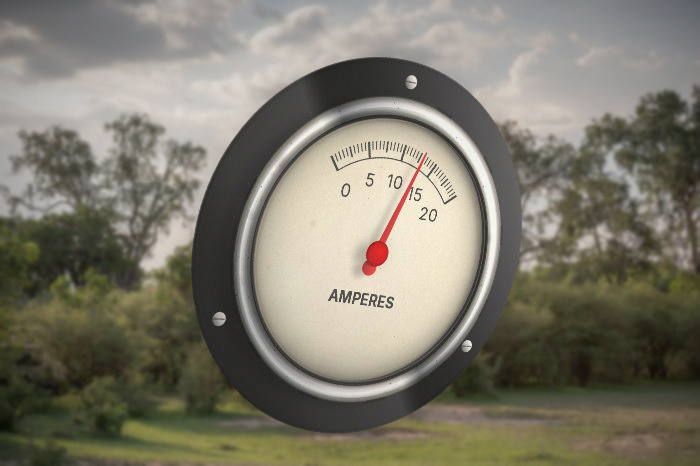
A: 12.5A
